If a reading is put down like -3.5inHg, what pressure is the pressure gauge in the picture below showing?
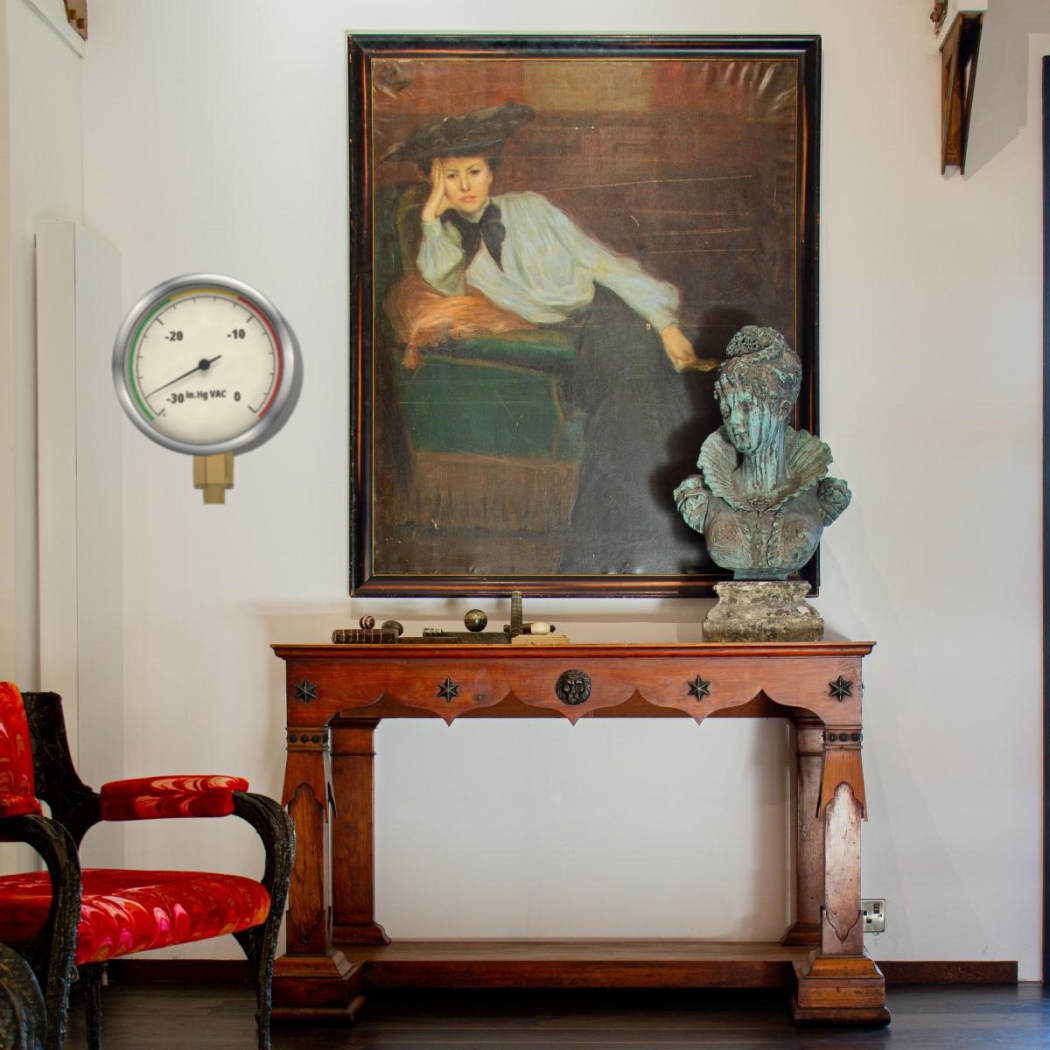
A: -28inHg
